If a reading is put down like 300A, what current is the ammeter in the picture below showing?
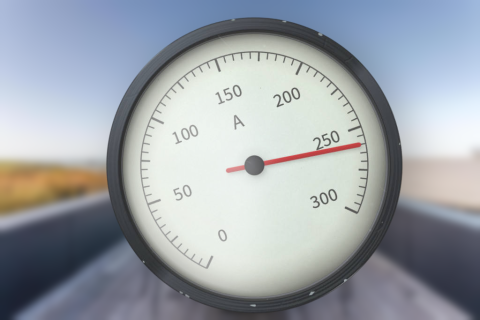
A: 260A
